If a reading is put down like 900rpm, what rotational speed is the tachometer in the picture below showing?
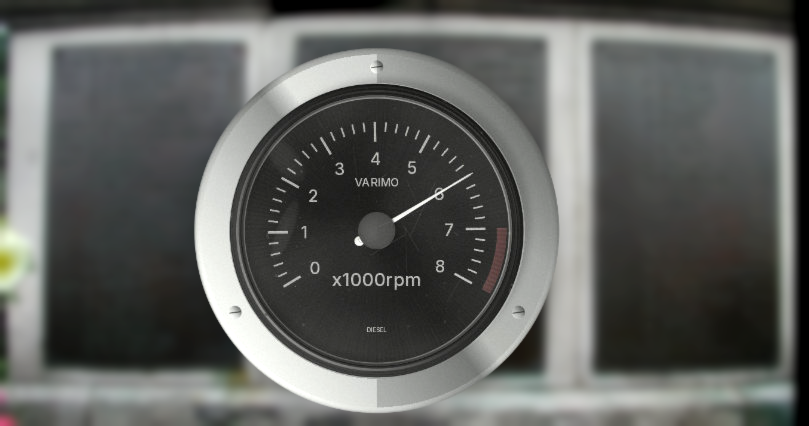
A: 6000rpm
